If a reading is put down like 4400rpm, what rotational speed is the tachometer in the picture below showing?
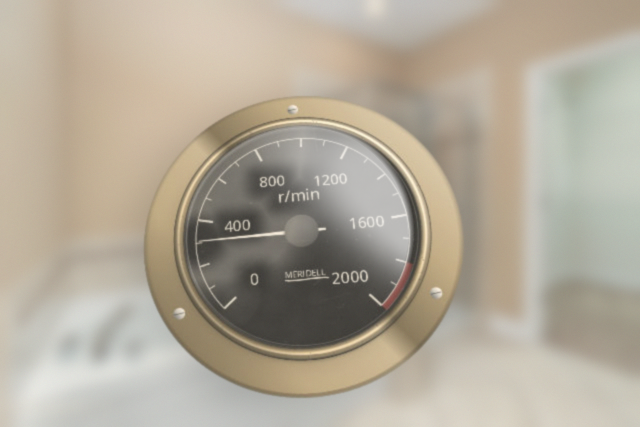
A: 300rpm
